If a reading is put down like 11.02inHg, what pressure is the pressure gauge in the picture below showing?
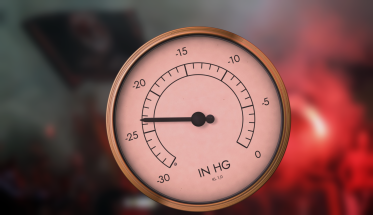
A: -23.5inHg
